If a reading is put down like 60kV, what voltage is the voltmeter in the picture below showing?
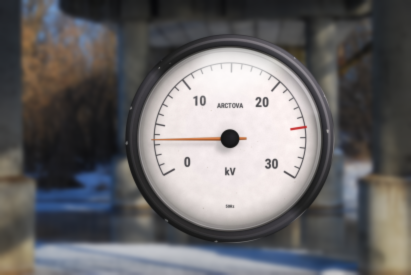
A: 3.5kV
